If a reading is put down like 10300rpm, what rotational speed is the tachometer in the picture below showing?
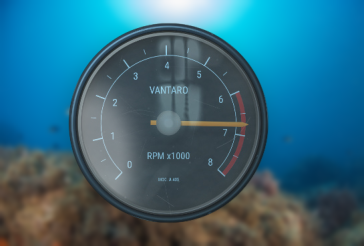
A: 6750rpm
